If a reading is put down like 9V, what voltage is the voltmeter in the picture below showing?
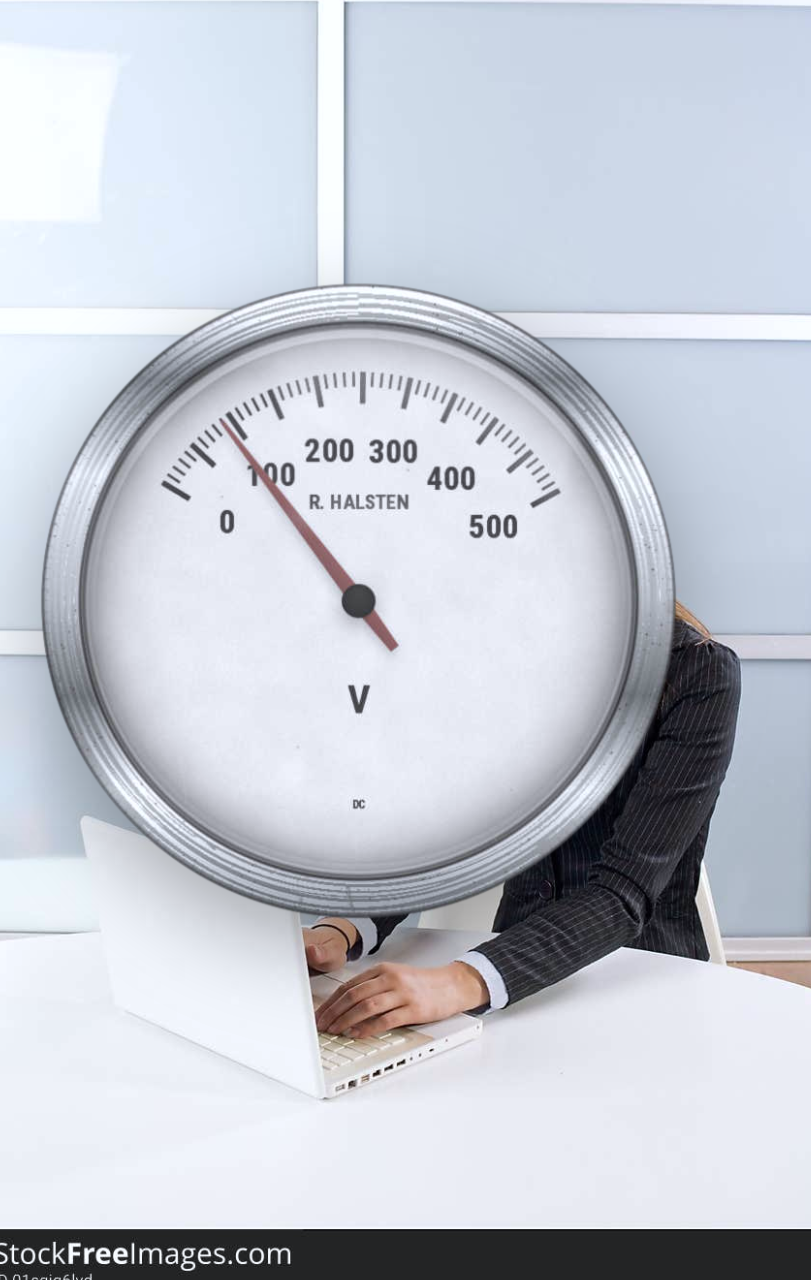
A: 90V
